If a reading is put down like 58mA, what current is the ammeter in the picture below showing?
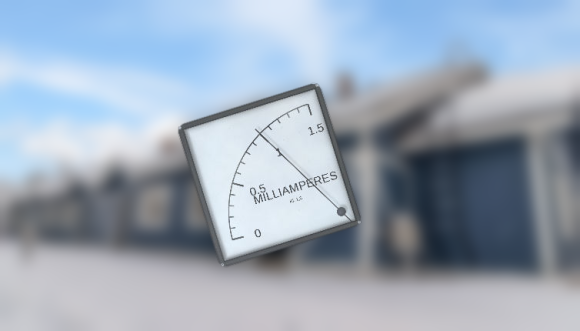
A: 1mA
